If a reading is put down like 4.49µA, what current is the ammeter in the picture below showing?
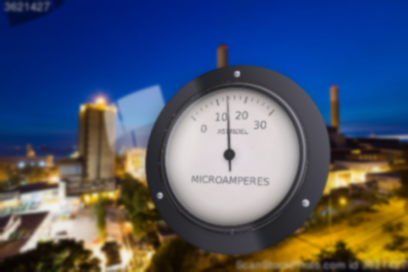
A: 14µA
